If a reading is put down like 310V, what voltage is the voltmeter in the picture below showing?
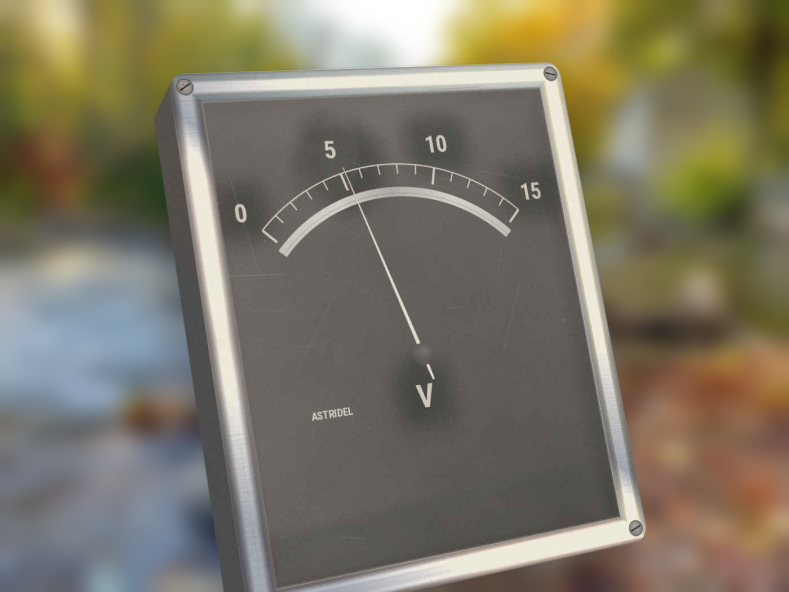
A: 5V
